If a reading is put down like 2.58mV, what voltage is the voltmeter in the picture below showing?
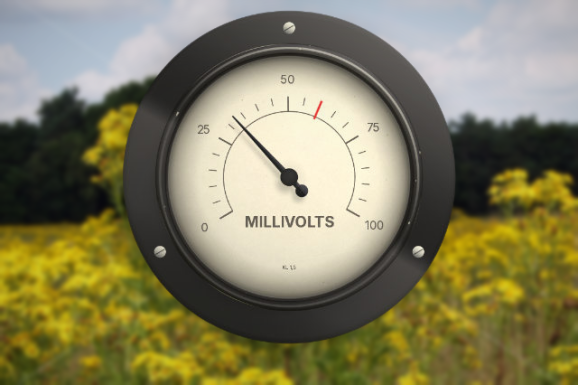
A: 32.5mV
